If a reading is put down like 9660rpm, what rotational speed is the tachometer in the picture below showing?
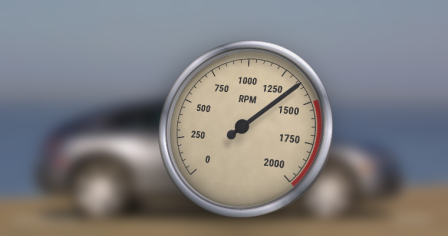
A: 1375rpm
